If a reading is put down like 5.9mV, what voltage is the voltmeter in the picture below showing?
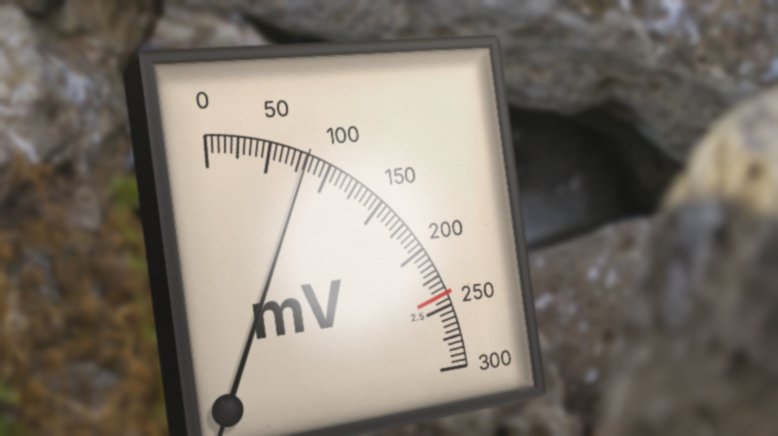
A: 80mV
